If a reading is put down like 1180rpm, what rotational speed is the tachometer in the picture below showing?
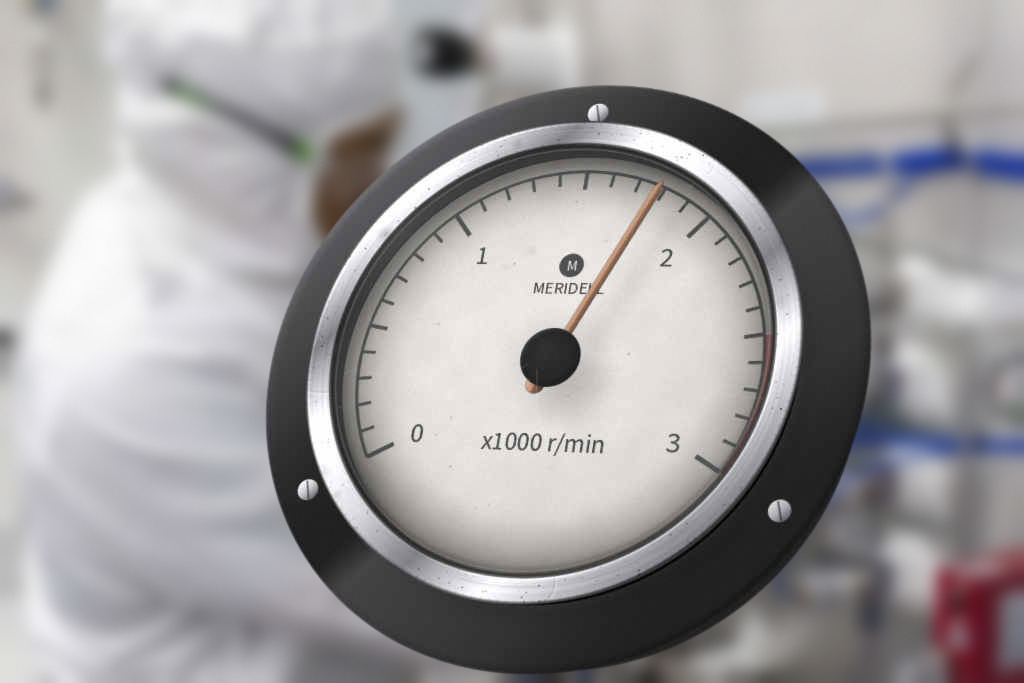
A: 1800rpm
